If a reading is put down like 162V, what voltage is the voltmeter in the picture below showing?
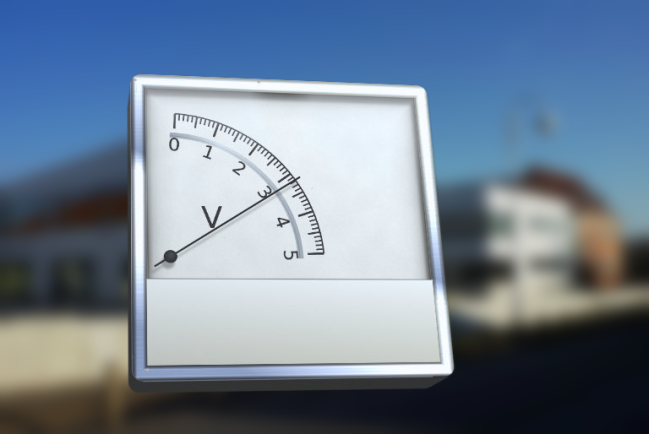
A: 3.2V
